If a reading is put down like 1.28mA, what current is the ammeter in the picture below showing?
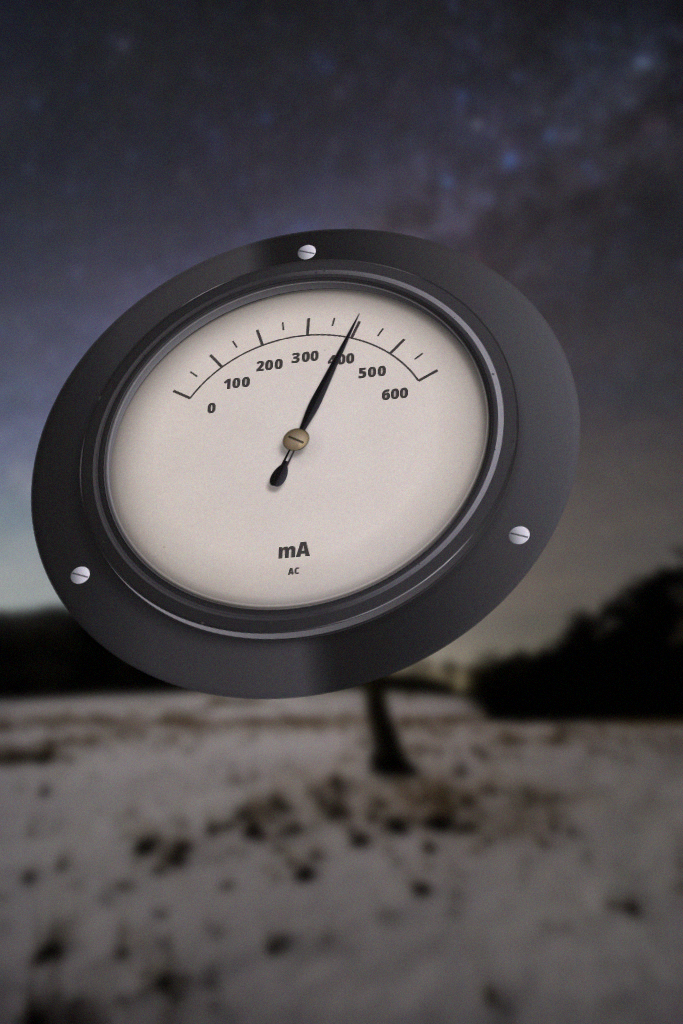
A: 400mA
